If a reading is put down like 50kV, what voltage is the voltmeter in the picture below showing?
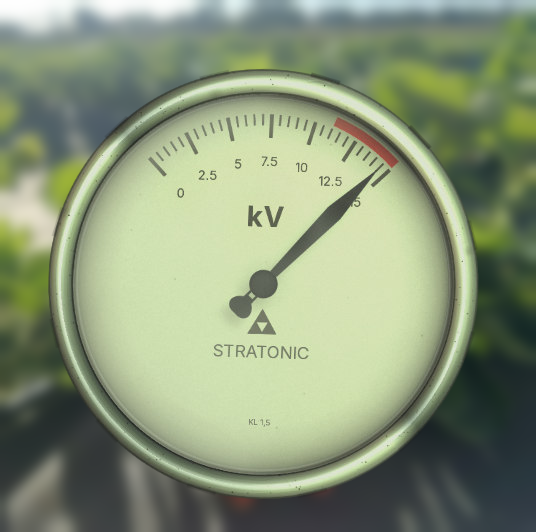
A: 14.5kV
